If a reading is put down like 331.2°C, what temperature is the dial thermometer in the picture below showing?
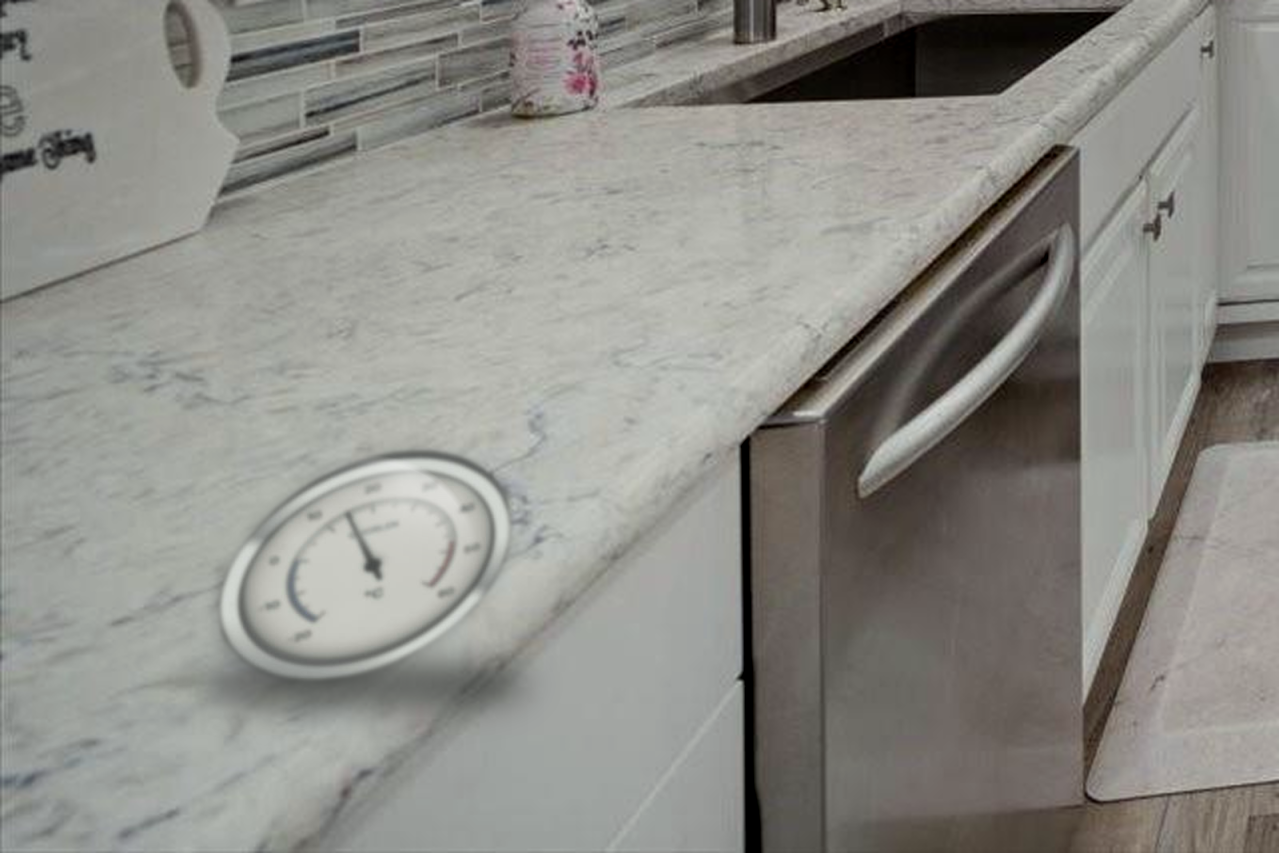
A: 15°C
